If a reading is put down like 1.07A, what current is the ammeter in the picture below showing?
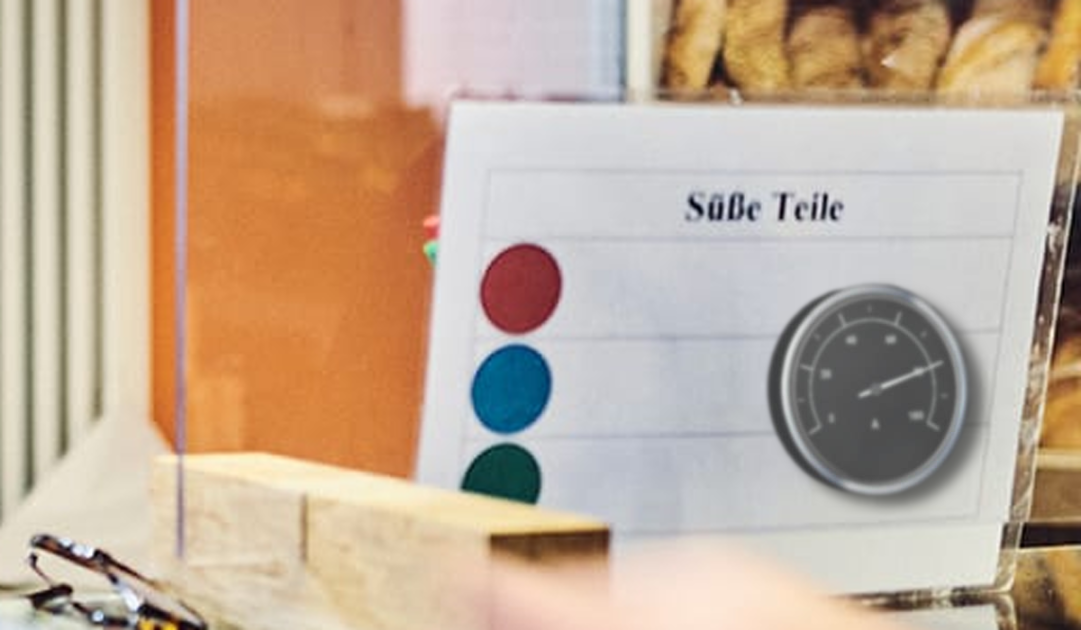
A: 80A
